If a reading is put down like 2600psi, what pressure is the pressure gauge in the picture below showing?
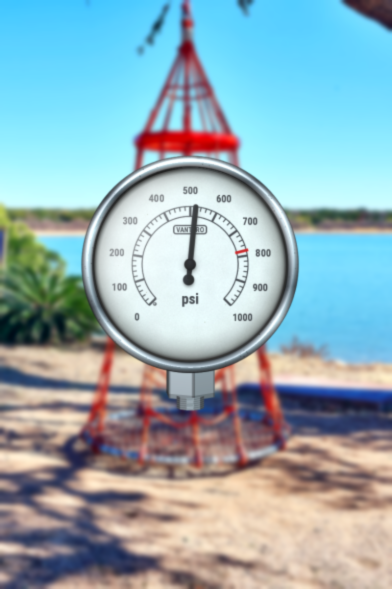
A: 520psi
